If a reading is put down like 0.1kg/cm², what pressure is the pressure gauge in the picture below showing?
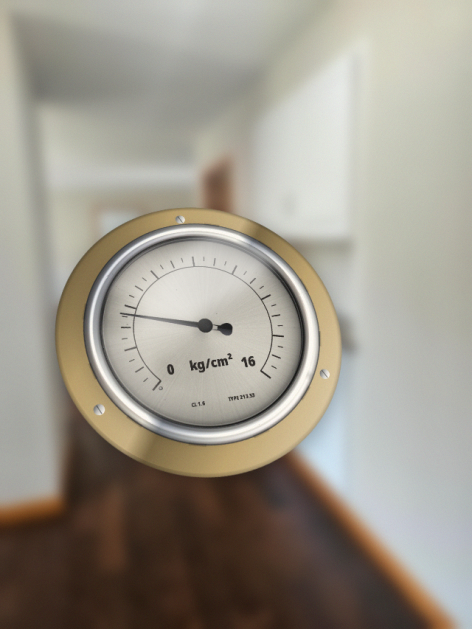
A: 3.5kg/cm²
